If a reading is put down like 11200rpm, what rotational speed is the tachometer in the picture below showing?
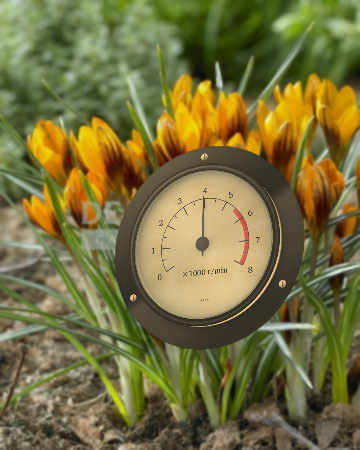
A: 4000rpm
